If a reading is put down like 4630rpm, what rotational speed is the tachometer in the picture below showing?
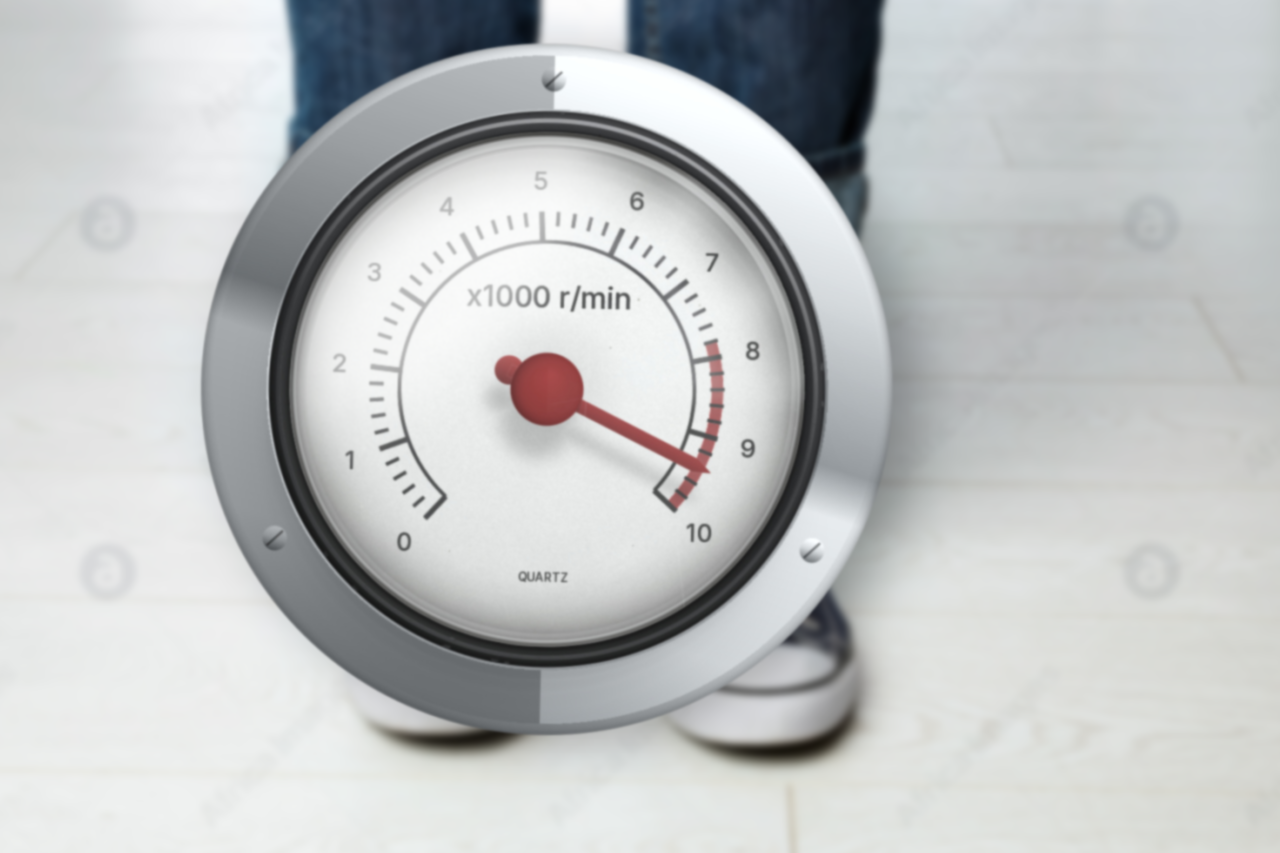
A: 9400rpm
